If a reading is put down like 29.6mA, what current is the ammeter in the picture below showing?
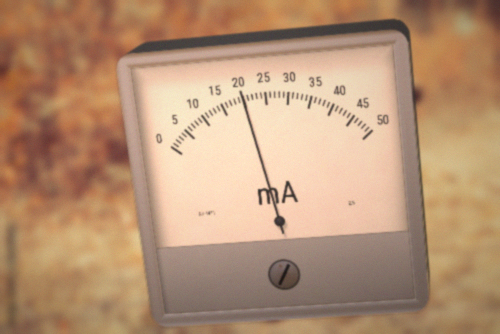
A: 20mA
